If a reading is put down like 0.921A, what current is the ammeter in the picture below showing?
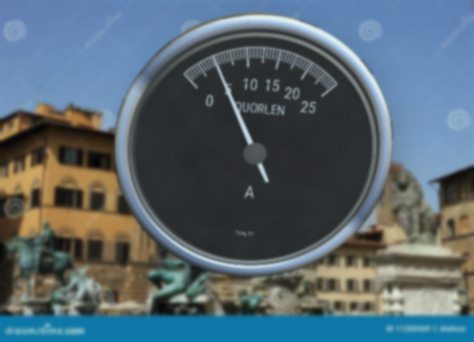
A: 5A
